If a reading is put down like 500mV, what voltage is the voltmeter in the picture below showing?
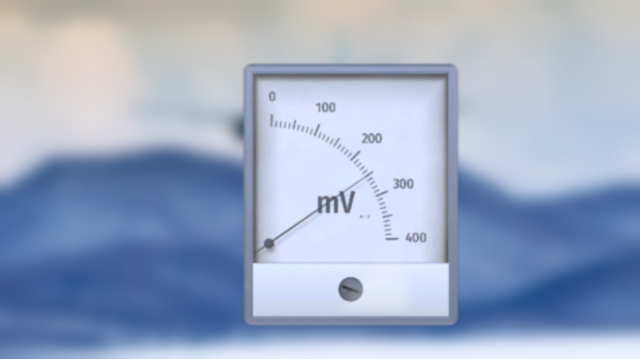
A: 250mV
